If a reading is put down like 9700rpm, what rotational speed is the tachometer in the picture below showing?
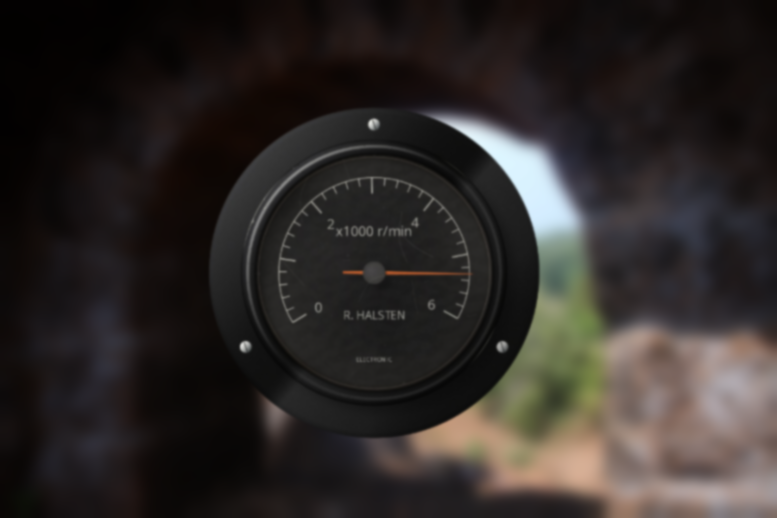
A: 5300rpm
